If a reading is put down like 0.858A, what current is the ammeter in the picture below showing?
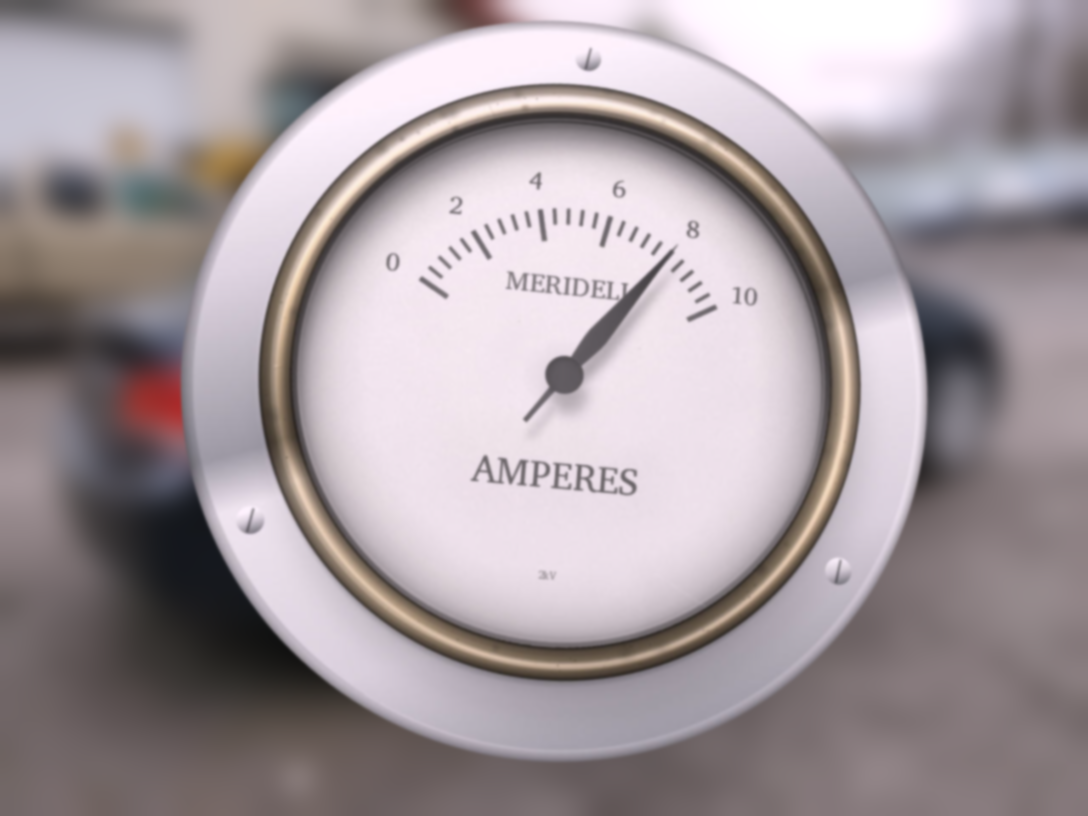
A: 8A
